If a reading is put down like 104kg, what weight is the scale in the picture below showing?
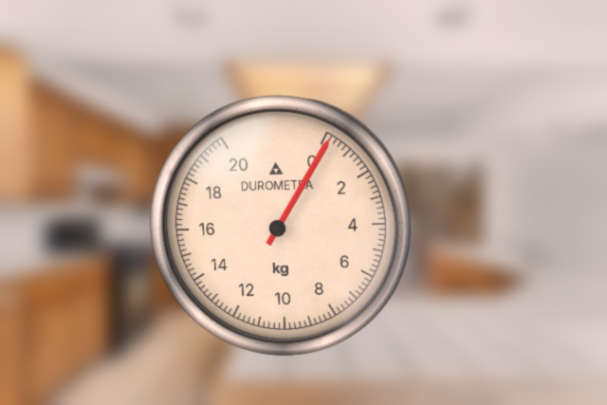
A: 0.2kg
